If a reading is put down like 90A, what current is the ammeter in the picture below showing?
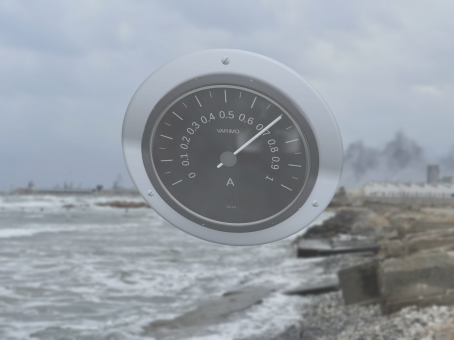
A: 0.7A
